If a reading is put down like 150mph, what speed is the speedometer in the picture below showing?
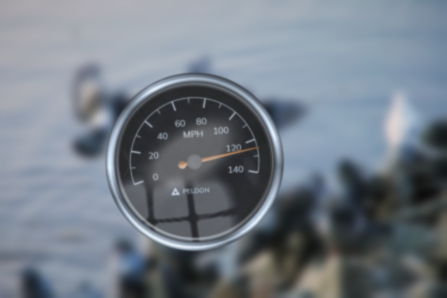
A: 125mph
